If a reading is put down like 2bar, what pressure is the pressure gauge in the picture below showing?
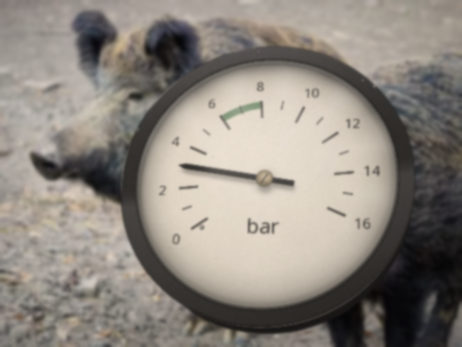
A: 3bar
